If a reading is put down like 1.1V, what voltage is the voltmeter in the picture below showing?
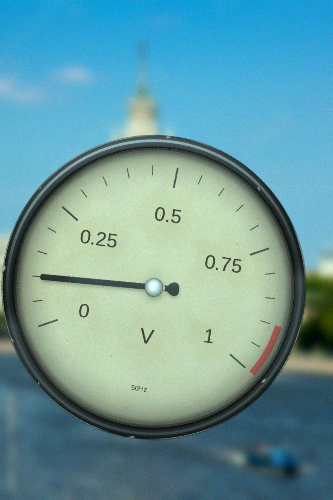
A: 0.1V
